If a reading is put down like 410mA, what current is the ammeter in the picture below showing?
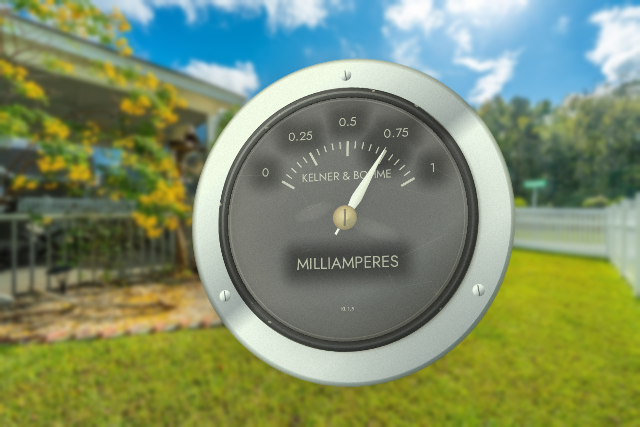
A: 0.75mA
